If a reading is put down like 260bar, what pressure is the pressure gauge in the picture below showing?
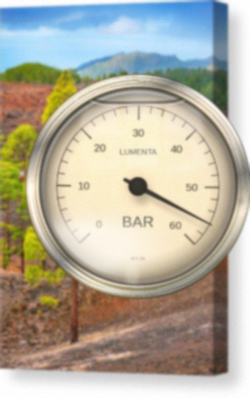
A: 56bar
